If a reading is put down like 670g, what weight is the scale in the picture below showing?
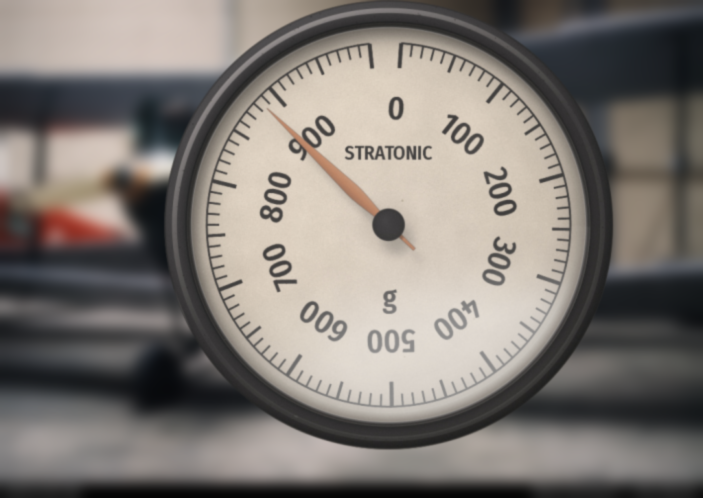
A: 885g
